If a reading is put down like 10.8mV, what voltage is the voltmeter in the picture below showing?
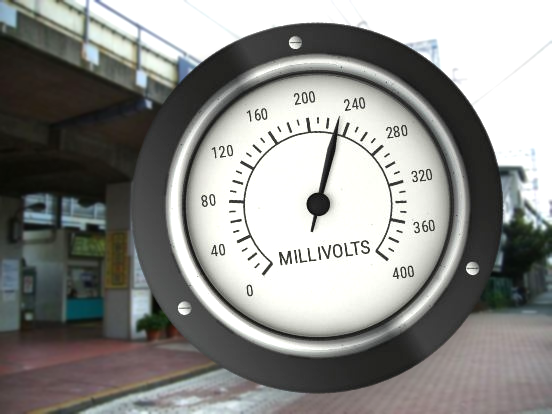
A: 230mV
